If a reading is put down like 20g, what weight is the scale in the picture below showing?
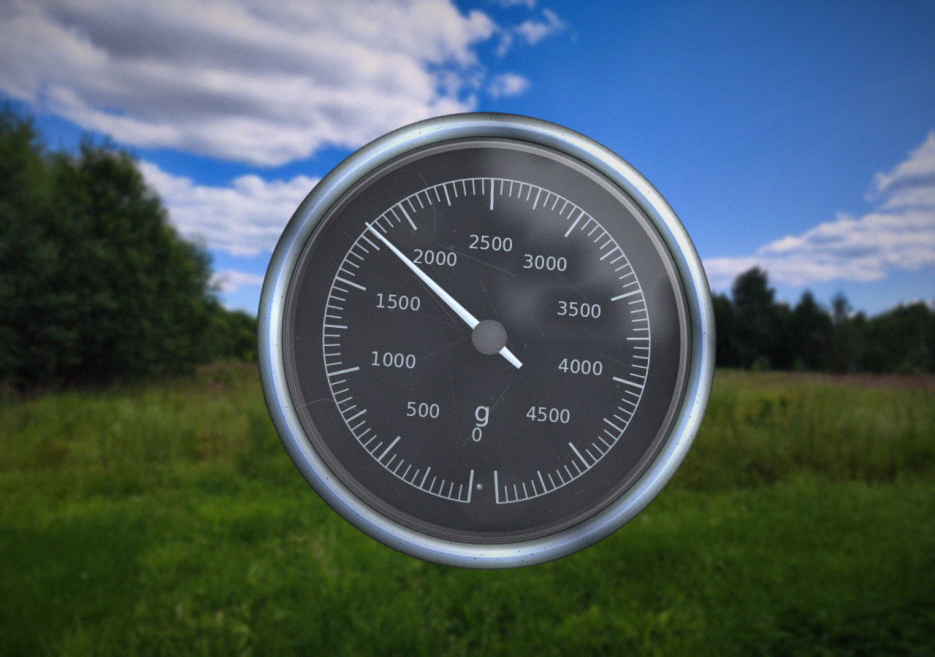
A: 1800g
